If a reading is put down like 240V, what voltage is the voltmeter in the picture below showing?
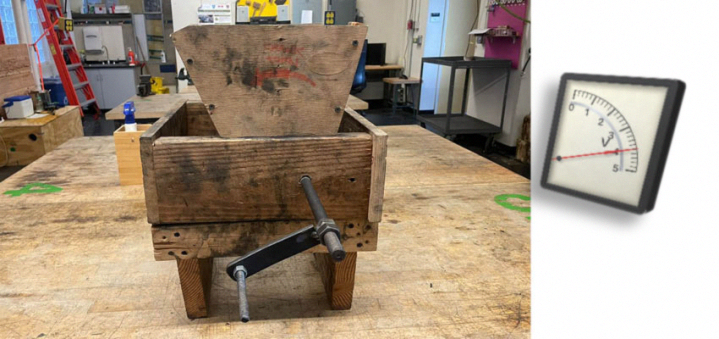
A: 4V
